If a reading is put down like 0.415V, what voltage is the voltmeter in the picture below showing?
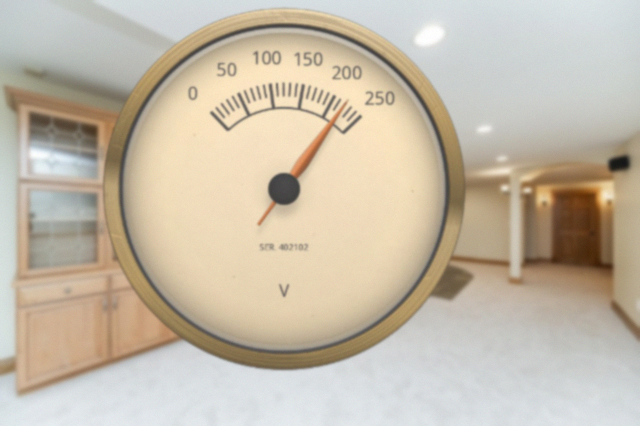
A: 220V
